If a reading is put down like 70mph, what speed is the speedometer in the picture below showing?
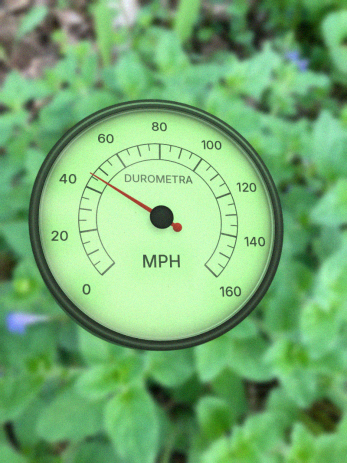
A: 45mph
